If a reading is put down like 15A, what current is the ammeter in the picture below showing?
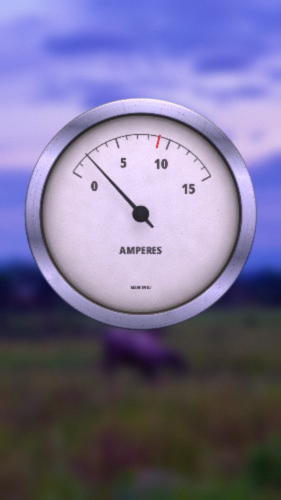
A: 2A
